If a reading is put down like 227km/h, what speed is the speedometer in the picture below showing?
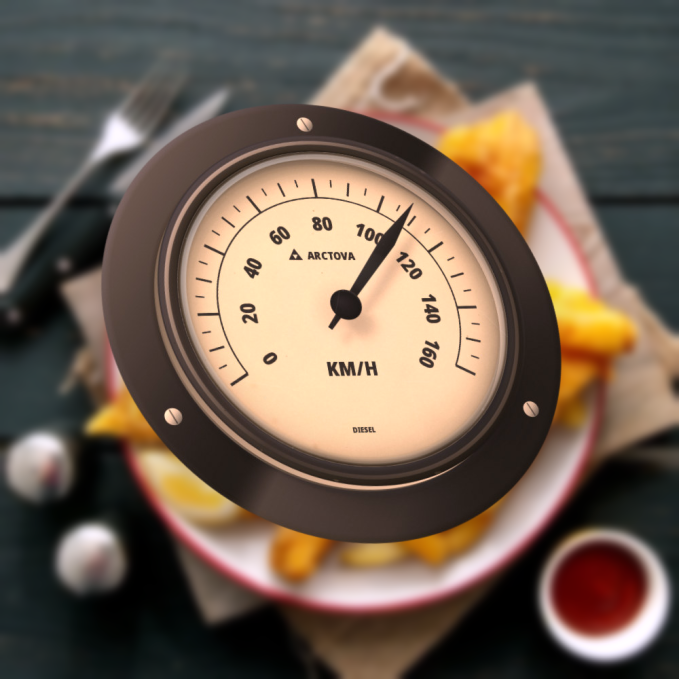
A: 107.5km/h
